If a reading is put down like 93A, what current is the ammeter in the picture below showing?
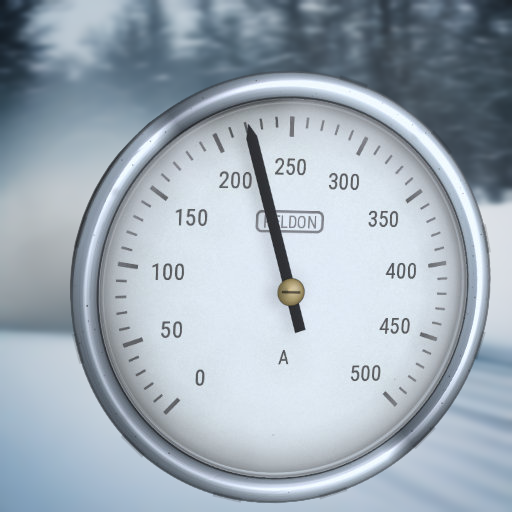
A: 220A
